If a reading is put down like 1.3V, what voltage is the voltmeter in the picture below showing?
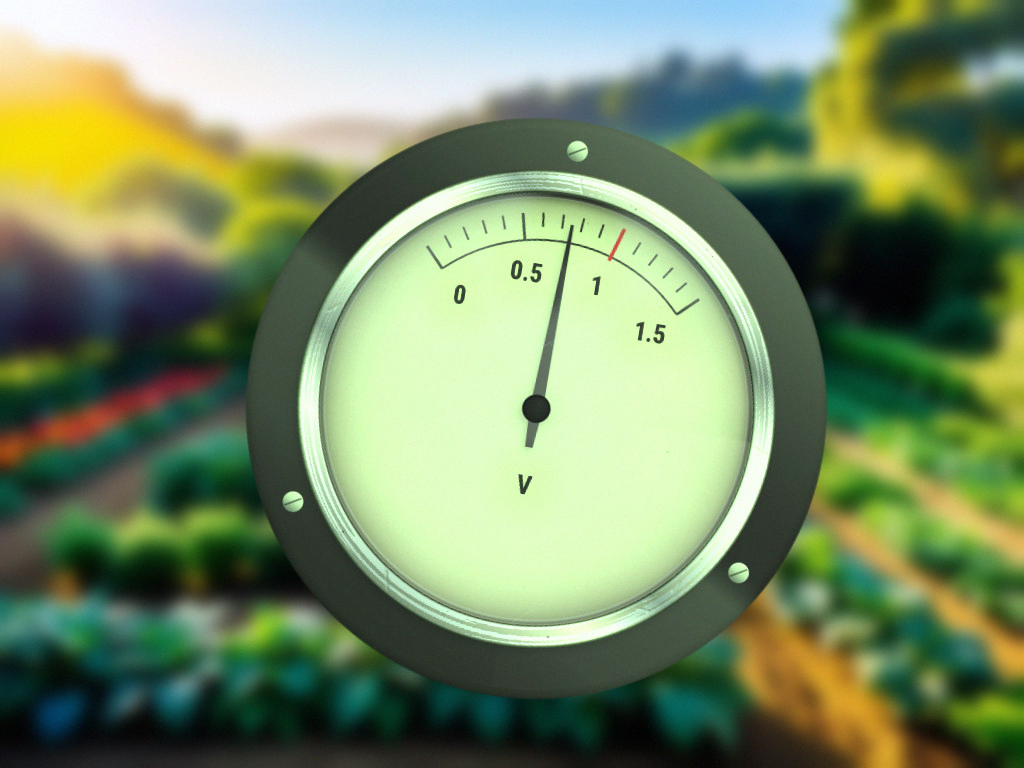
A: 0.75V
